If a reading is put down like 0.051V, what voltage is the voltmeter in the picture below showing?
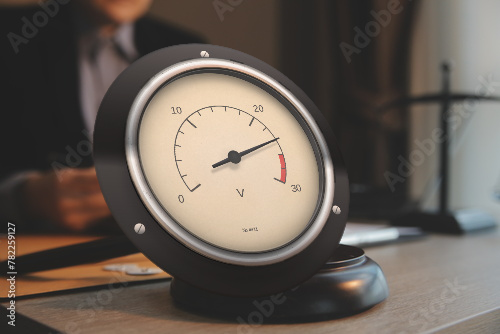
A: 24V
